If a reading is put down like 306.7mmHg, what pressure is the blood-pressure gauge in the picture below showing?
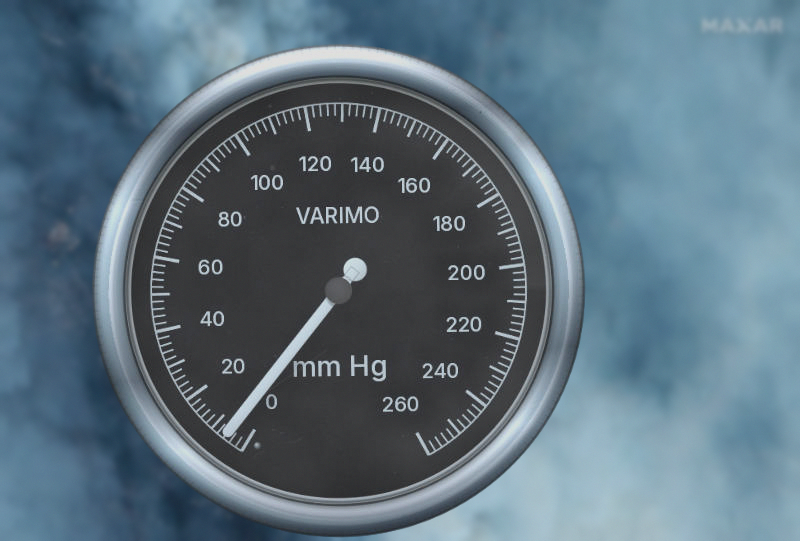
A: 6mmHg
